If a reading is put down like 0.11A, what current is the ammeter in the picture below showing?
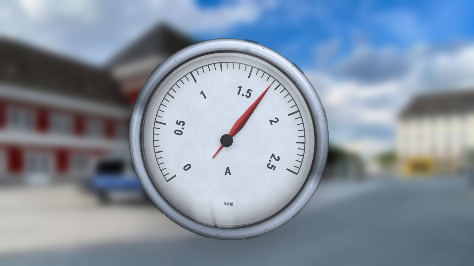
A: 1.7A
